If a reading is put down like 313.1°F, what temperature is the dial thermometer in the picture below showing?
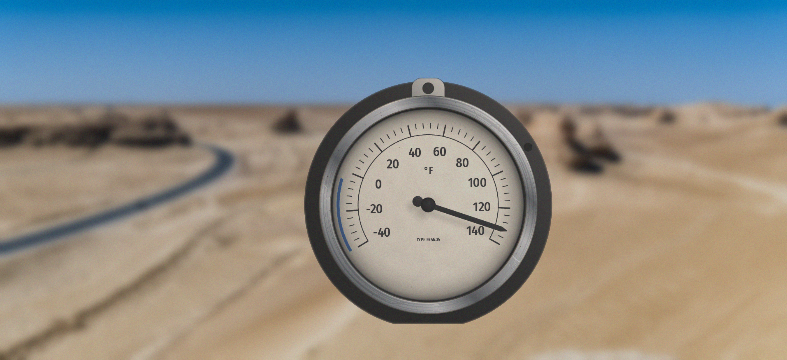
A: 132°F
